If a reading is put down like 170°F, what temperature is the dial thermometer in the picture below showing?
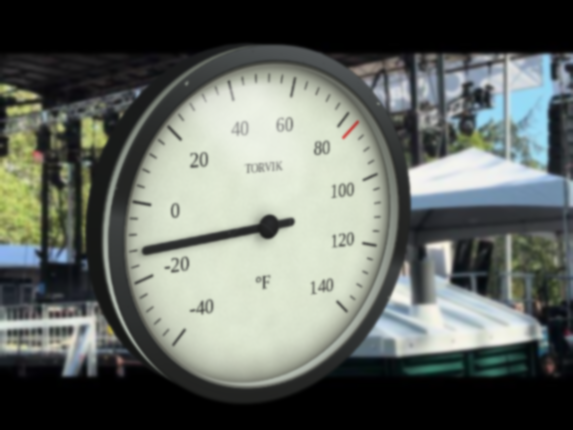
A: -12°F
